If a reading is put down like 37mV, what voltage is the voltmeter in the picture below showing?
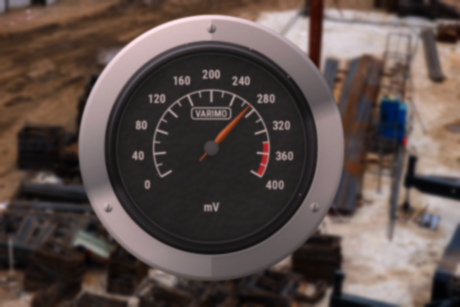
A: 270mV
